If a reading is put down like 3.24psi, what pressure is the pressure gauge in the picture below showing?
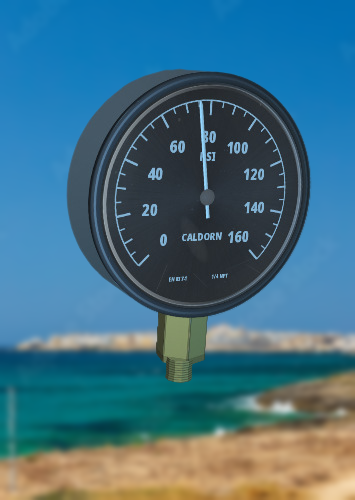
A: 75psi
